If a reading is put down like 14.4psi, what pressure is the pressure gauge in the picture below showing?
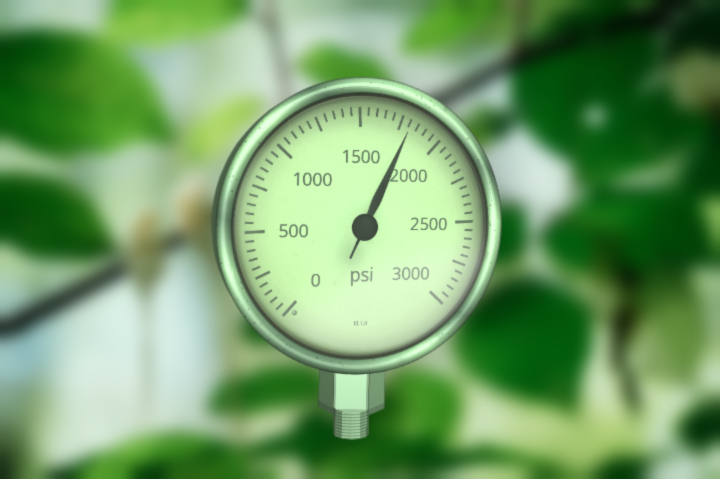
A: 1800psi
